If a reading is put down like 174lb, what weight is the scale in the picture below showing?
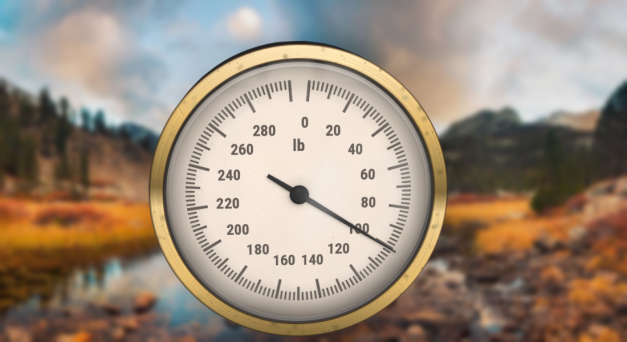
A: 100lb
